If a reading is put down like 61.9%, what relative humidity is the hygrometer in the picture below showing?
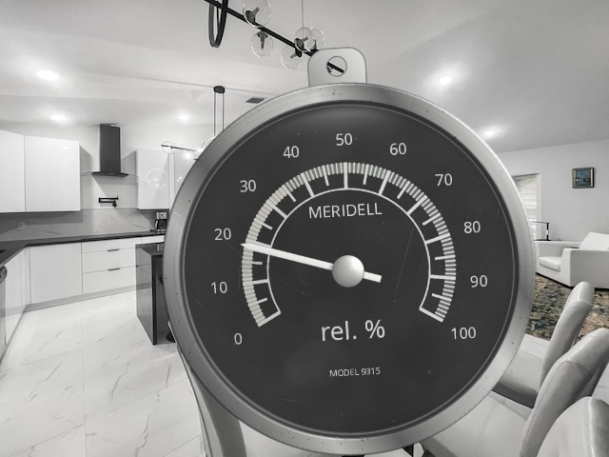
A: 19%
